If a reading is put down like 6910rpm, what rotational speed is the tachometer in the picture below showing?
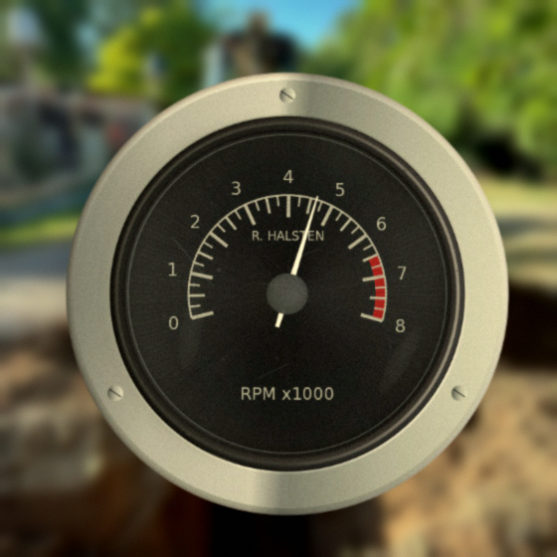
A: 4625rpm
